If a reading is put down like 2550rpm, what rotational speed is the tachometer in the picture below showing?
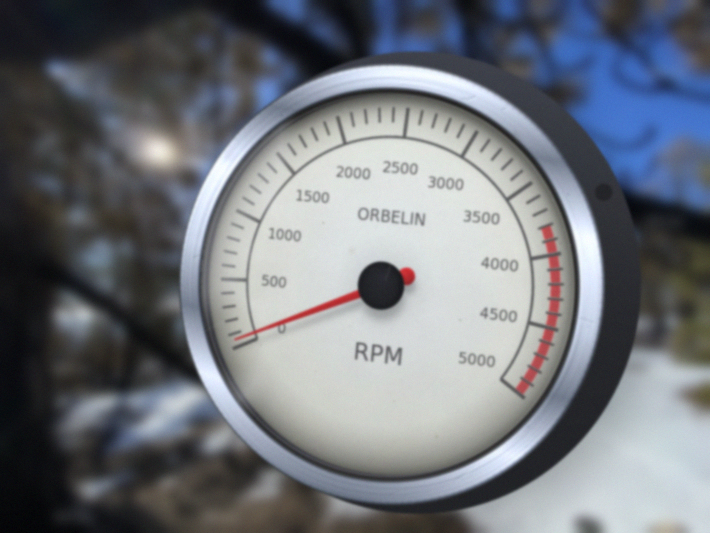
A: 50rpm
